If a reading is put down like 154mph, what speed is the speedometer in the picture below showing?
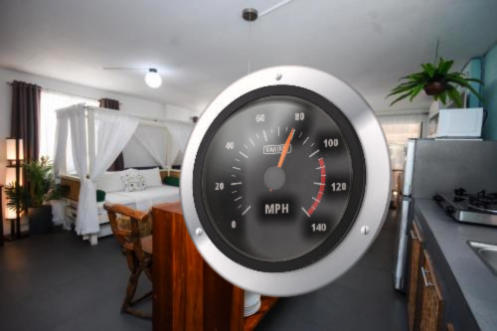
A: 80mph
